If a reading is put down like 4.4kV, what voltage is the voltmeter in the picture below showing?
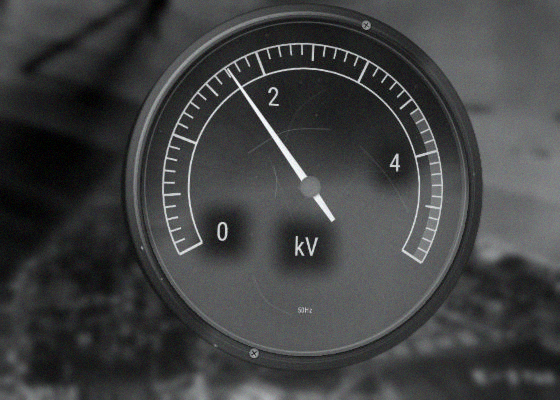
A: 1.7kV
